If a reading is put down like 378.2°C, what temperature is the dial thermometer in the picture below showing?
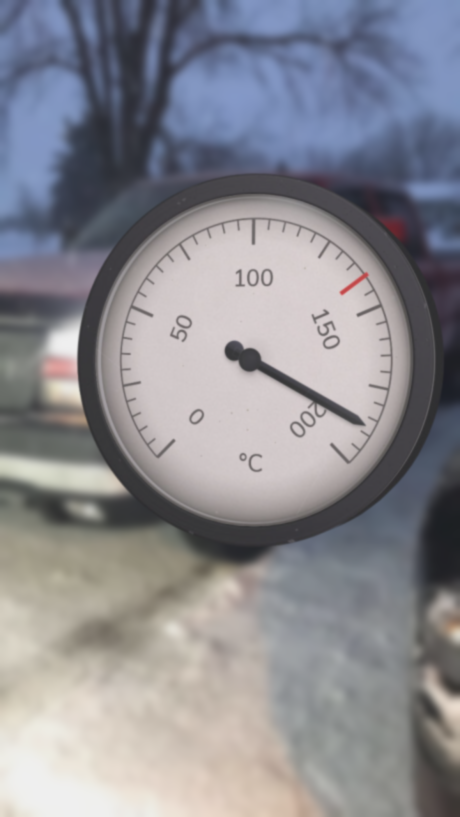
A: 187.5°C
